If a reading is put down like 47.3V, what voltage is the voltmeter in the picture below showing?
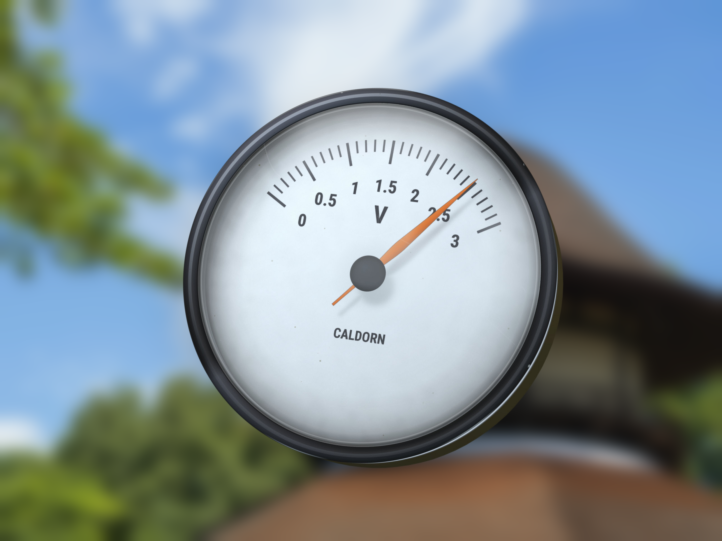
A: 2.5V
